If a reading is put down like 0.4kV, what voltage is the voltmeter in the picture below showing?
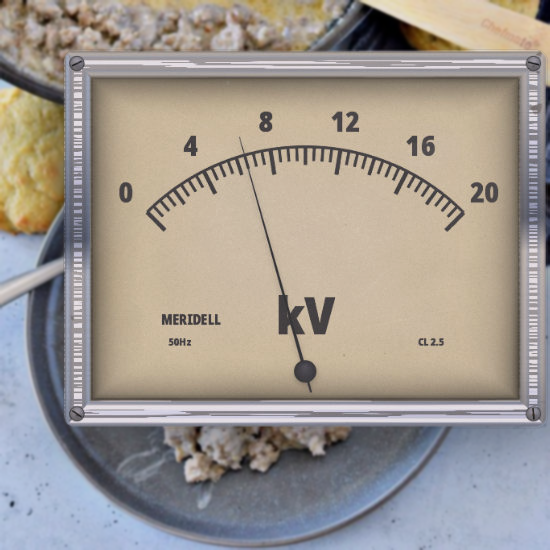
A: 6.5kV
